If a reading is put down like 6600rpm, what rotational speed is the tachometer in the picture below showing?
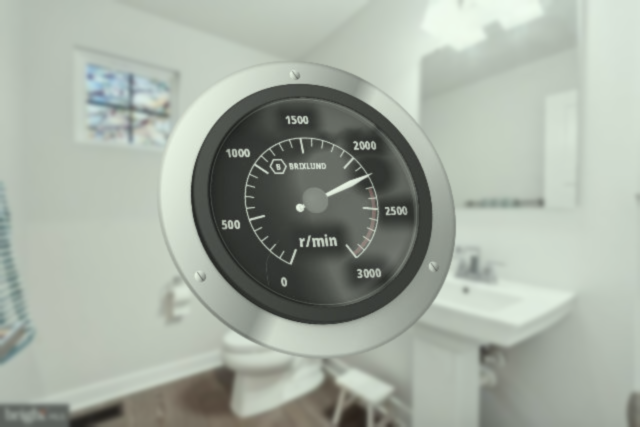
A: 2200rpm
